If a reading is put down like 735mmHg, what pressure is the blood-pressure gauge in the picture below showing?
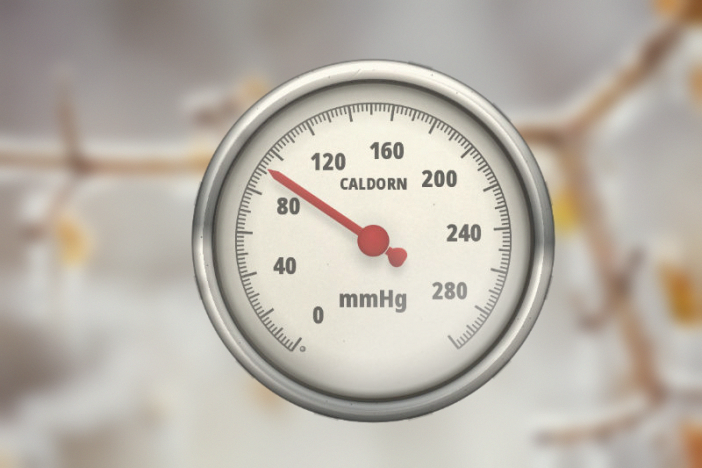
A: 92mmHg
